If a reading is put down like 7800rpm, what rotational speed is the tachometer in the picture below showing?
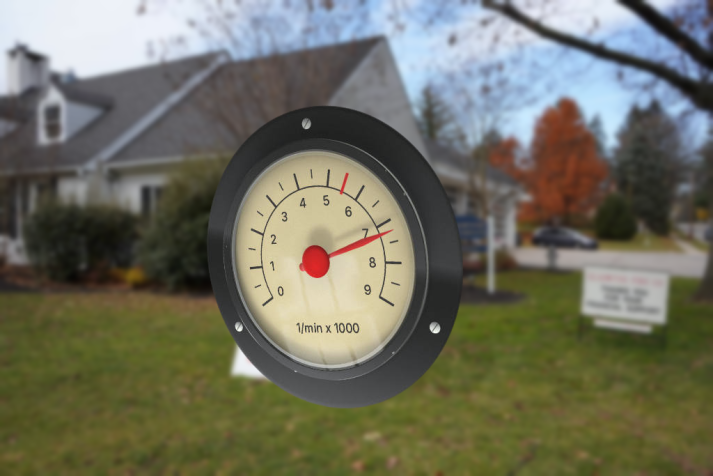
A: 7250rpm
